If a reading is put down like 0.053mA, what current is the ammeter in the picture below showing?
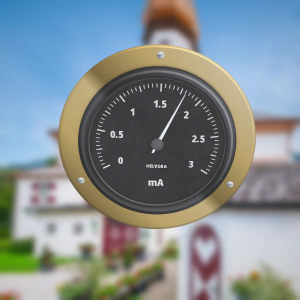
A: 1.8mA
